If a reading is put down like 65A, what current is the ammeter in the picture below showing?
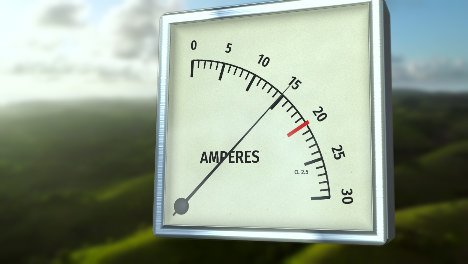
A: 15A
